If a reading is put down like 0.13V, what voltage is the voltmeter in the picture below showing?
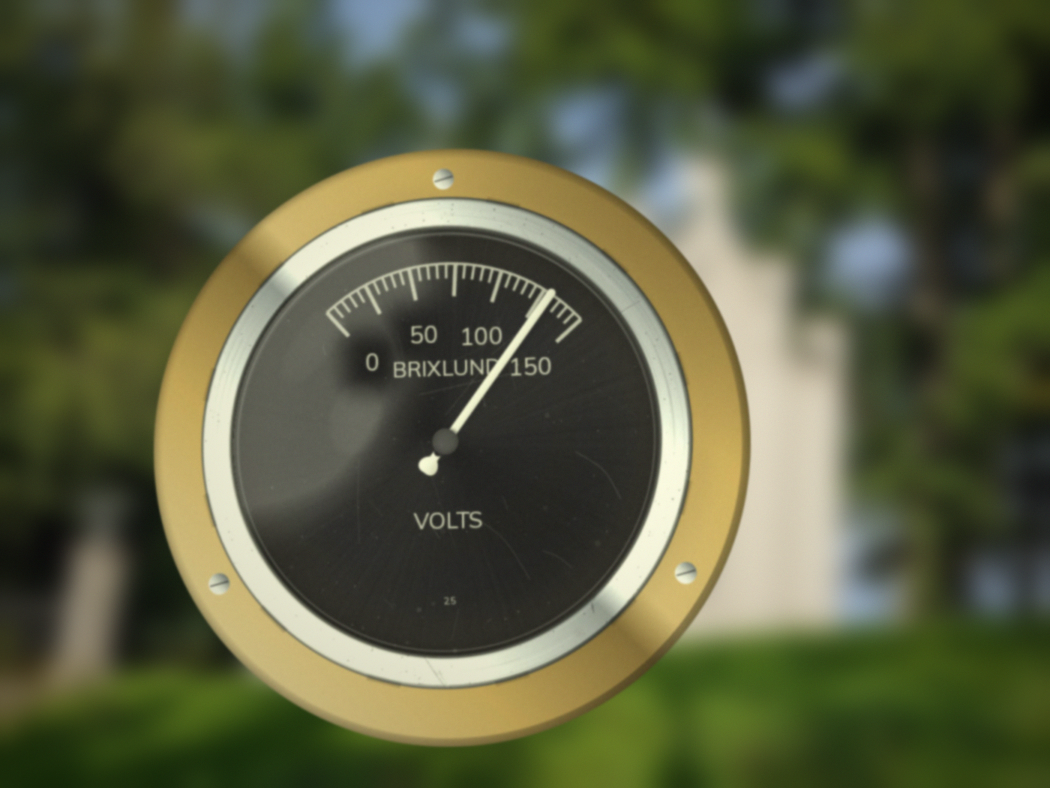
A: 130V
